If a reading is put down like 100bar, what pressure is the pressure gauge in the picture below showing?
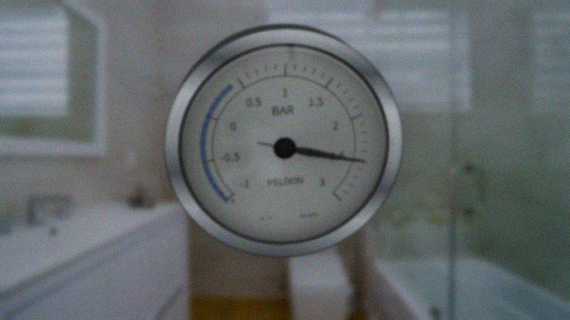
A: 2.5bar
